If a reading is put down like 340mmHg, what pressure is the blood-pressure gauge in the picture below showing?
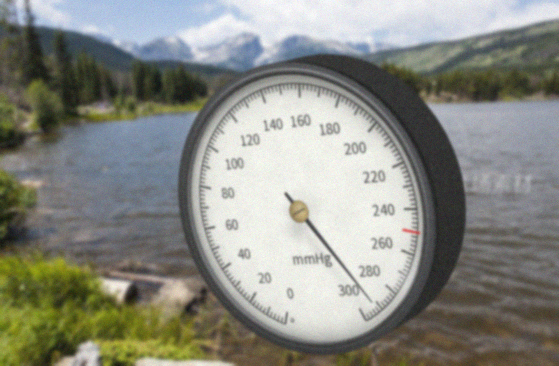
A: 290mmHg
